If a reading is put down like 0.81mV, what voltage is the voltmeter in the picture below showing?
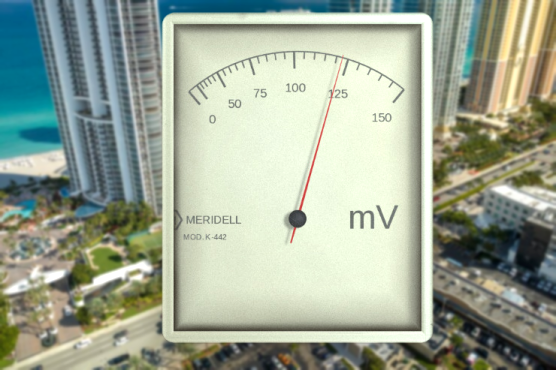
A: 122.5mV
